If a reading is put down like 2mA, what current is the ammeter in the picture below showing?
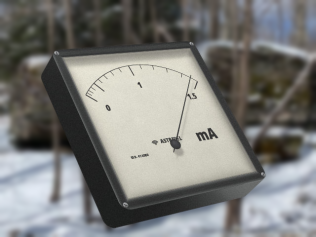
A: 1.45mA
